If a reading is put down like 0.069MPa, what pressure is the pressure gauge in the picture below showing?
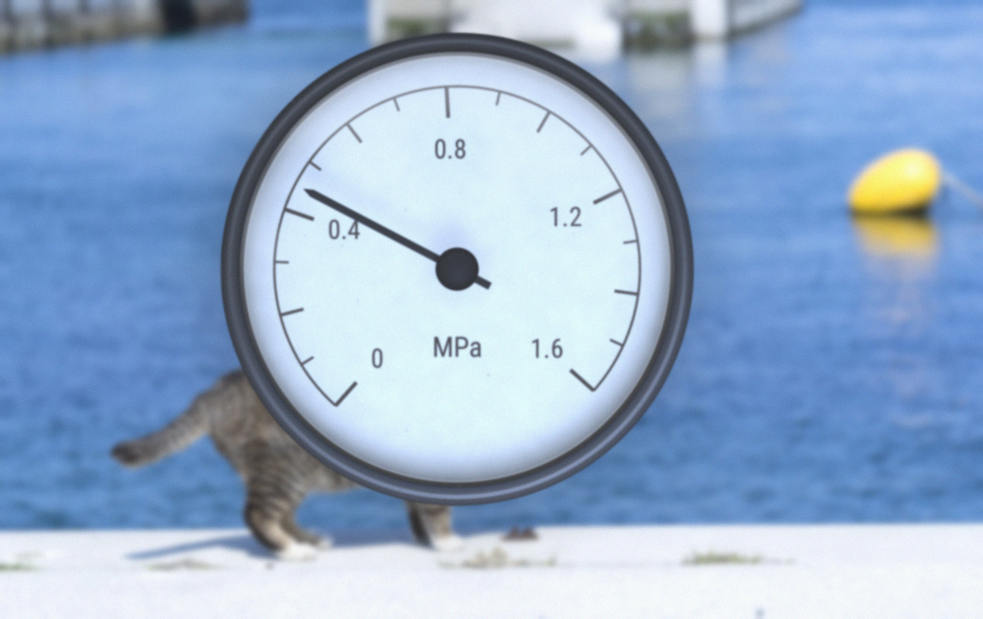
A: 0.45MPa
